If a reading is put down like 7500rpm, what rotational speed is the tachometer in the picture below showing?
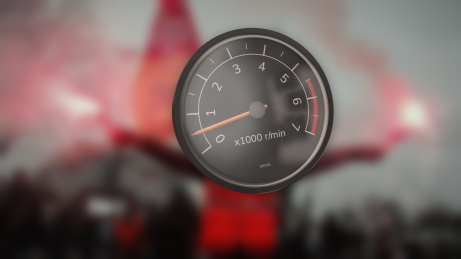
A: 500rpm
